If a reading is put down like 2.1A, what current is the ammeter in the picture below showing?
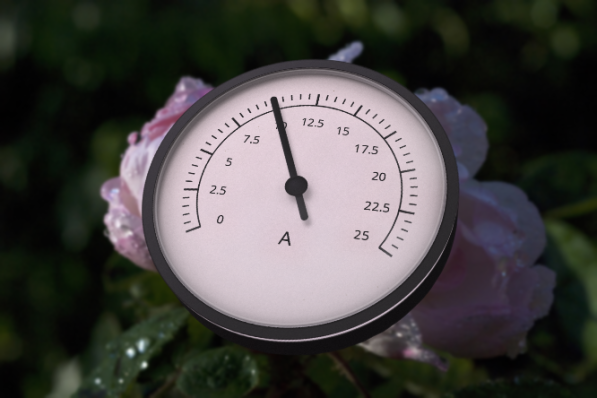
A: 10A
